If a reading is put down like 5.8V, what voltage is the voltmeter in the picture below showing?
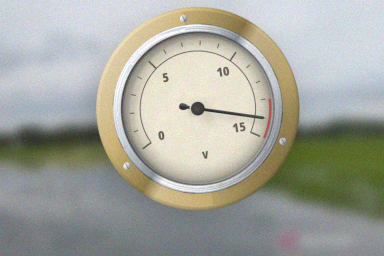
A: 14V
